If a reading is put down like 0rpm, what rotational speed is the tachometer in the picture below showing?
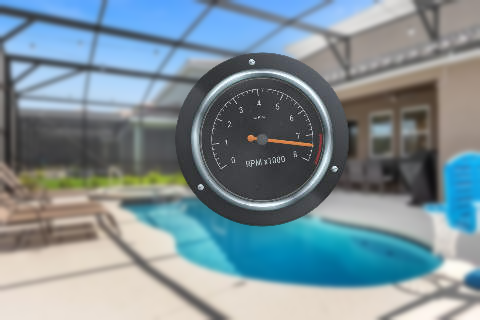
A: 7400rpm
